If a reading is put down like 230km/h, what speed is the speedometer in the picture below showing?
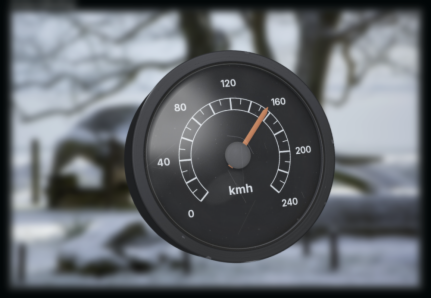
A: 155km/h
